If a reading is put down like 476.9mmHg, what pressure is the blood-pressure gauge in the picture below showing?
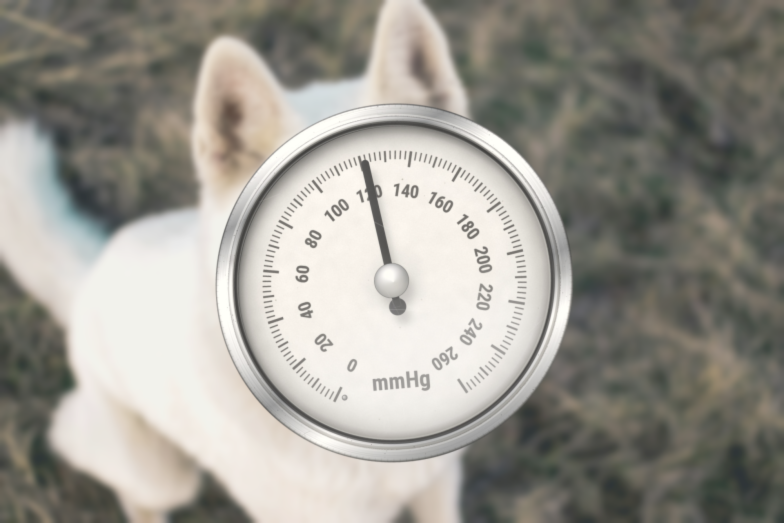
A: 122mmHg
